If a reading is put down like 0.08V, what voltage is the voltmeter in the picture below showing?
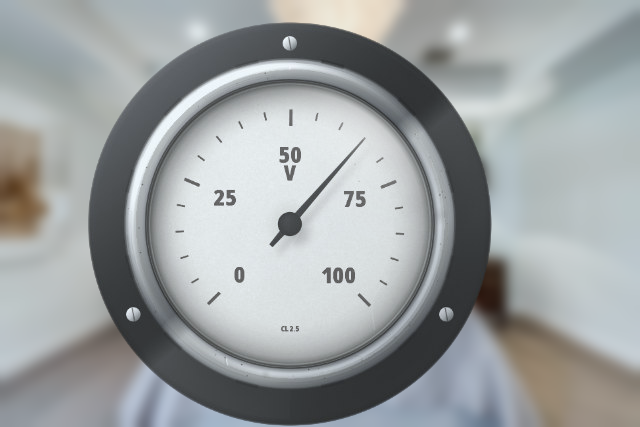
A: 65V
